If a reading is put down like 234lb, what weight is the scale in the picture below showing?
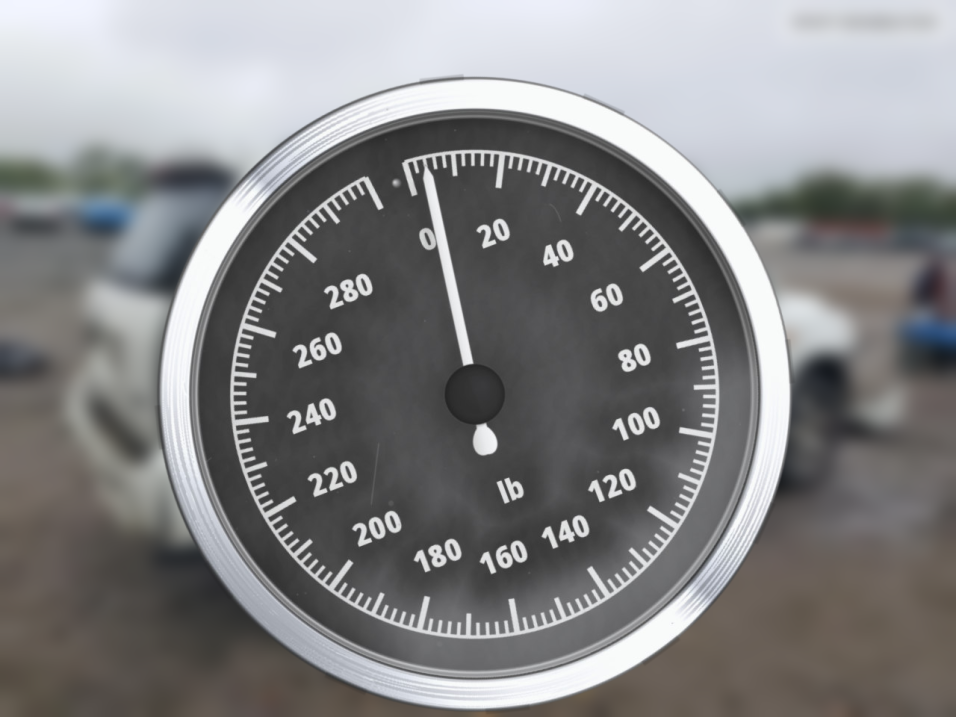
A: 4lb
